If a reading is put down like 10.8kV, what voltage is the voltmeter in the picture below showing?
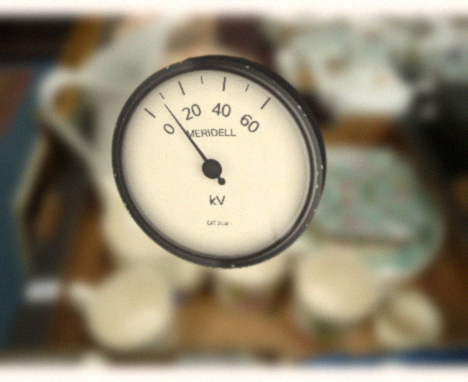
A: 10kV
